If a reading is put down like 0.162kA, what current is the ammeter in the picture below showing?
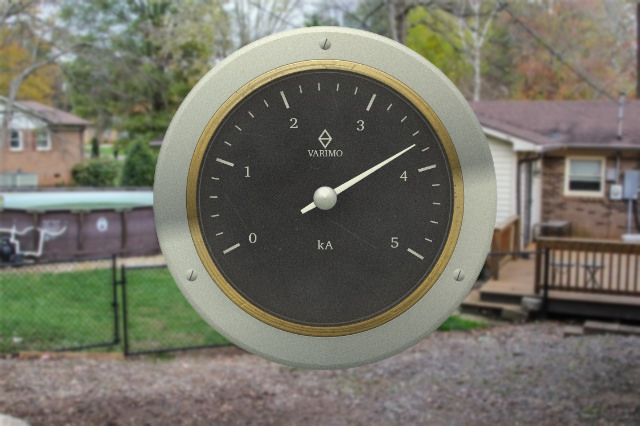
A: 3.7kA
